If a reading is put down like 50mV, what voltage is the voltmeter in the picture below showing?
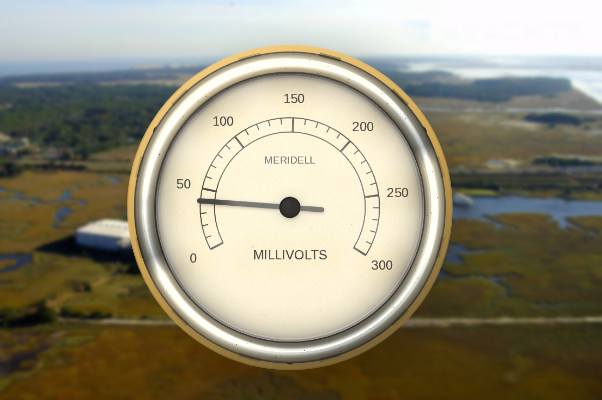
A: 40mV
